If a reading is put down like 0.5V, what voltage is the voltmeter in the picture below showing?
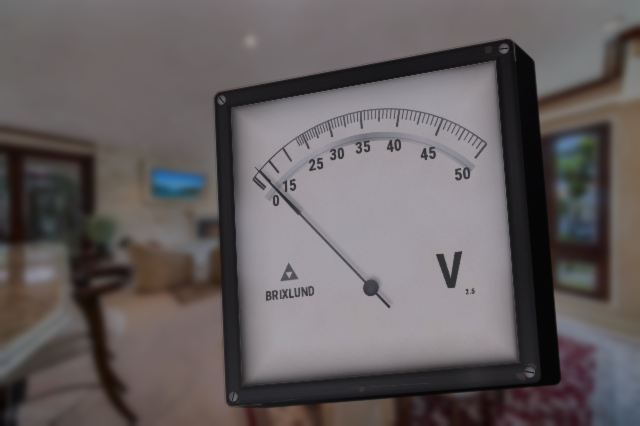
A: 10V
